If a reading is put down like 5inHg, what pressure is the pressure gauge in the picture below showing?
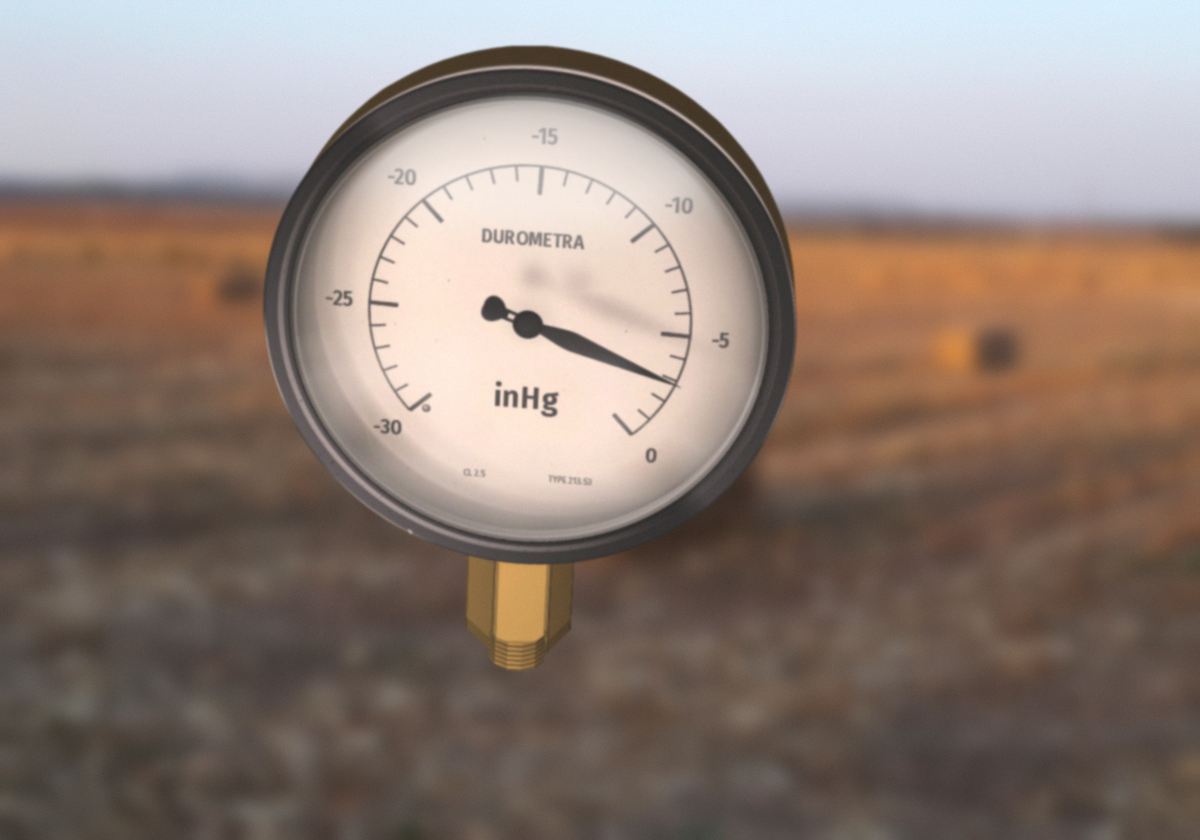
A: -3inHg
